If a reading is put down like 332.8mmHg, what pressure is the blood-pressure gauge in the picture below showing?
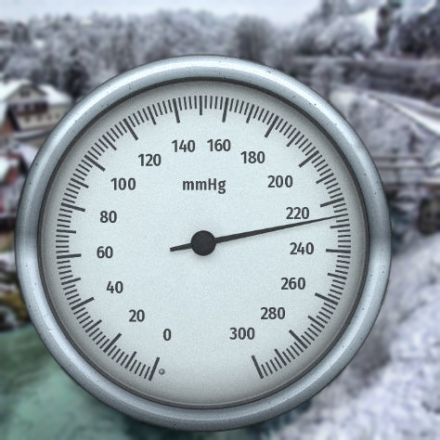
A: 226mmHg
